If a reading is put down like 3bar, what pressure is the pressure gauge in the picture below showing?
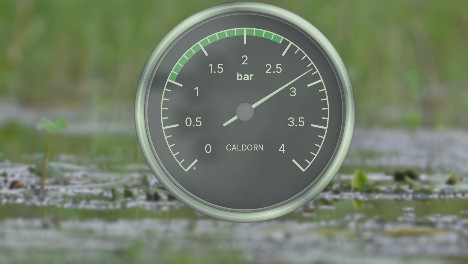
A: 2.85bar
